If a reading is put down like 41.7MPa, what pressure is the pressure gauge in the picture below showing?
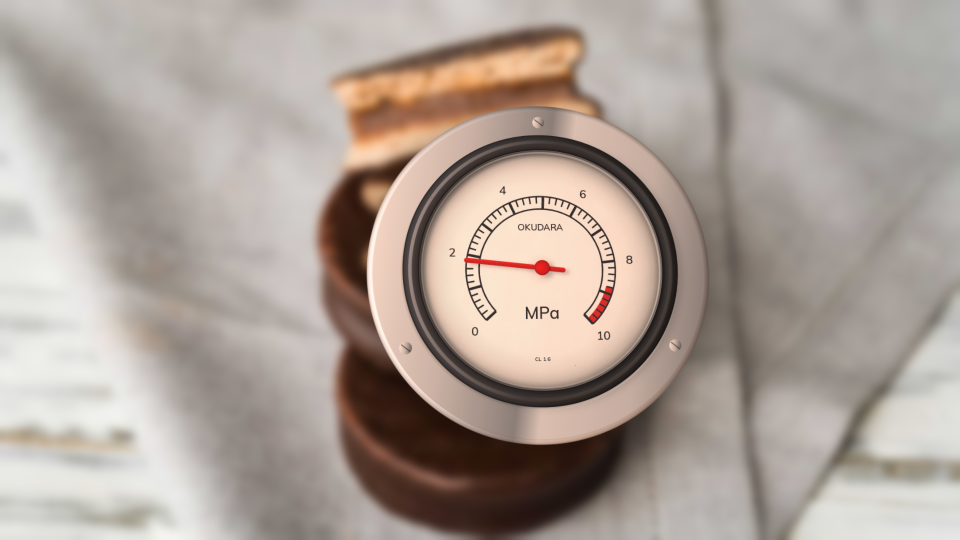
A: 1.8MPa
